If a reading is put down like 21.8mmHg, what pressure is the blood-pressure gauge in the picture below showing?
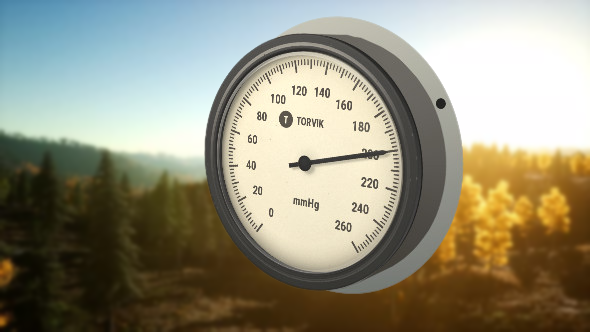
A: 200mmHg
